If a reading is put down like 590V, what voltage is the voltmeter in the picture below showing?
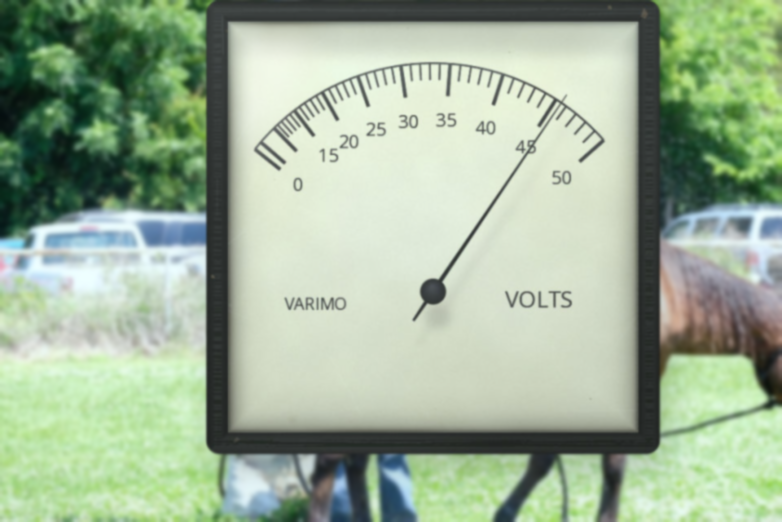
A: 45.5V
